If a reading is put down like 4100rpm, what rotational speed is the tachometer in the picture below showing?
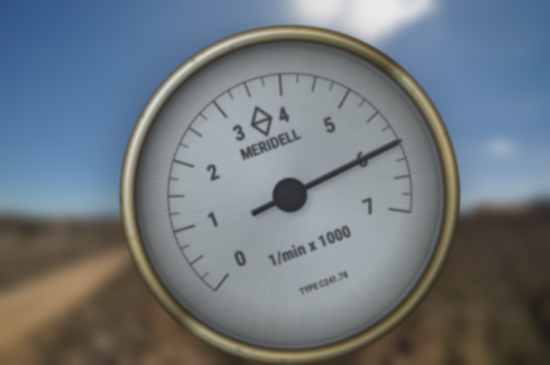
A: 6000rpm
